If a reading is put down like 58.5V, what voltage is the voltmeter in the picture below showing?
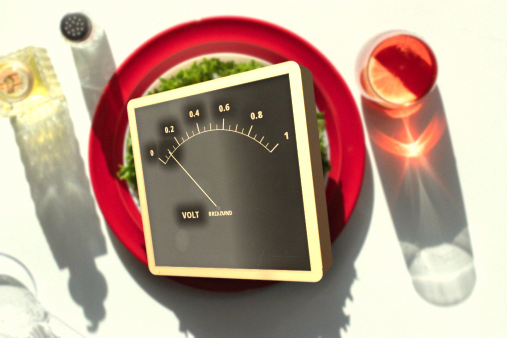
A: 0.1V
